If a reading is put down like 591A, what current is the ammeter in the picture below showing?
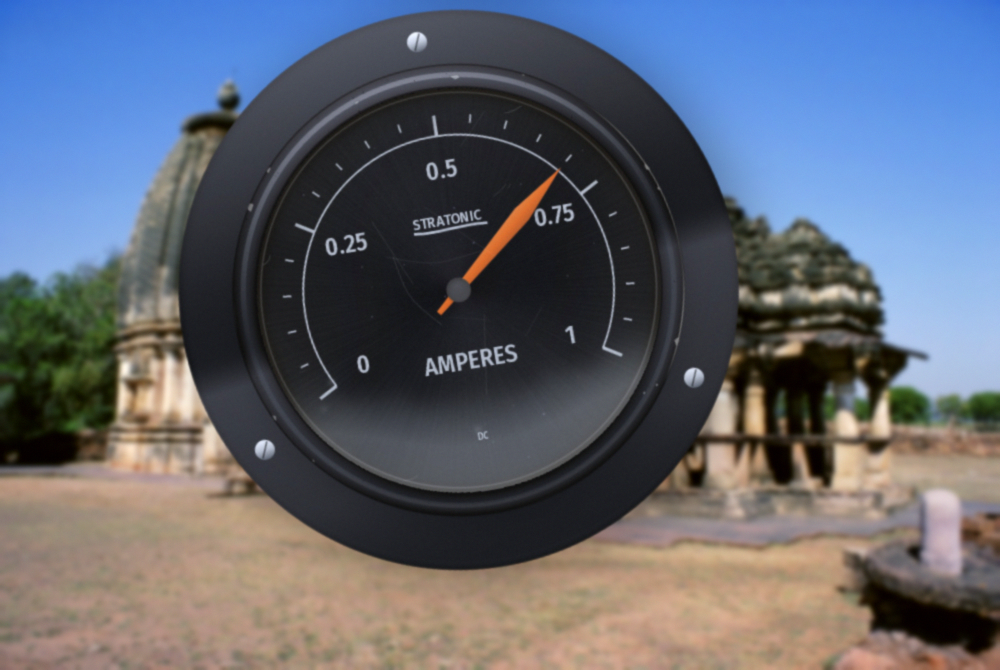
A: 0.7A
